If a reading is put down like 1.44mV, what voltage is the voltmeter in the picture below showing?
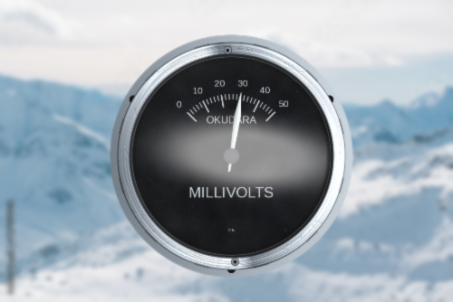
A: 30mV
